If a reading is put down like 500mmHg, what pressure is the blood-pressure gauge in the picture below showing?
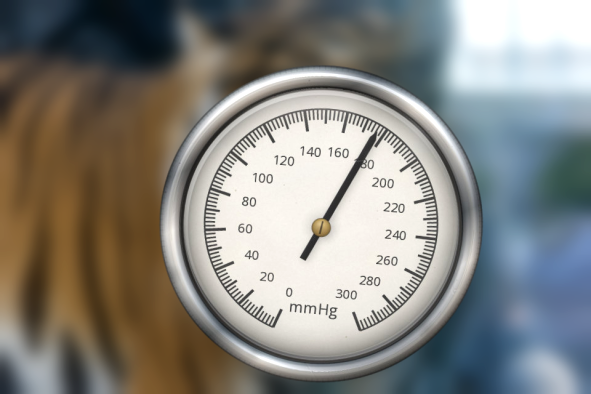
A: 176mmHg
